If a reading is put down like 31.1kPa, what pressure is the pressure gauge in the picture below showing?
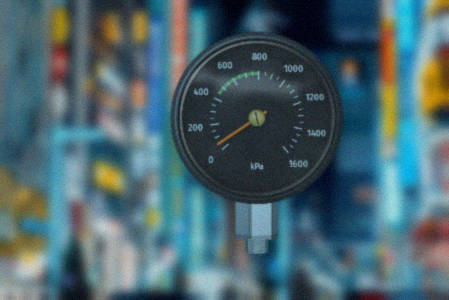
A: 50kPa
